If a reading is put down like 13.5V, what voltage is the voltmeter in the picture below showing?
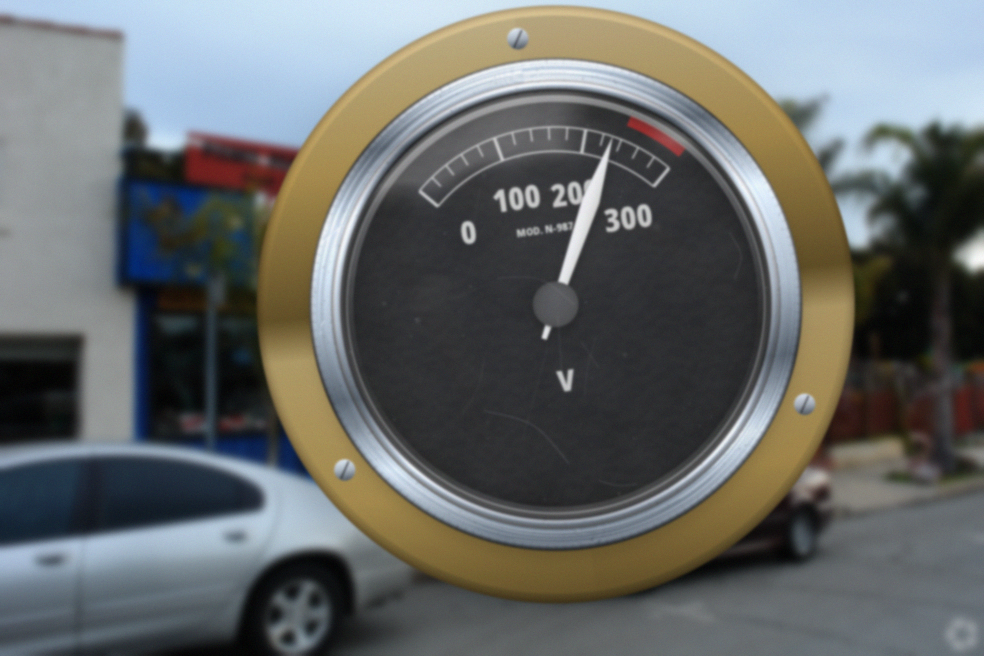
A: 230V
